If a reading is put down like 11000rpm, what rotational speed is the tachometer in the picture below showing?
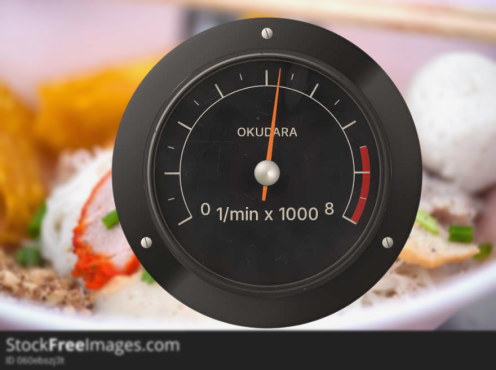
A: 4250rpm
